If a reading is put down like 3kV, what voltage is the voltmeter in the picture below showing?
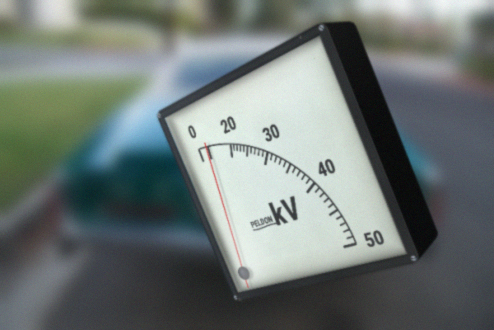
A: 10kV
